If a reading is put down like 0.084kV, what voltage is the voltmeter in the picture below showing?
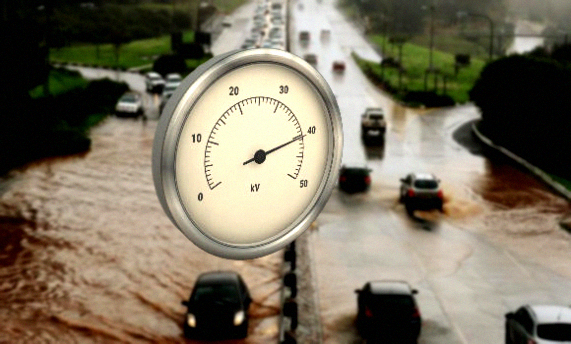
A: 40kV
